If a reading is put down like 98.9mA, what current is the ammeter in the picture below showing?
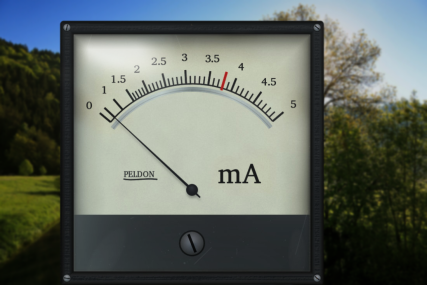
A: 0.5mA
